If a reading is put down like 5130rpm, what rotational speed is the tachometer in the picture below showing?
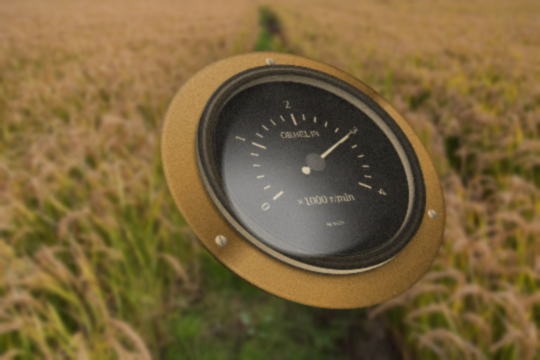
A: 3000rpm
